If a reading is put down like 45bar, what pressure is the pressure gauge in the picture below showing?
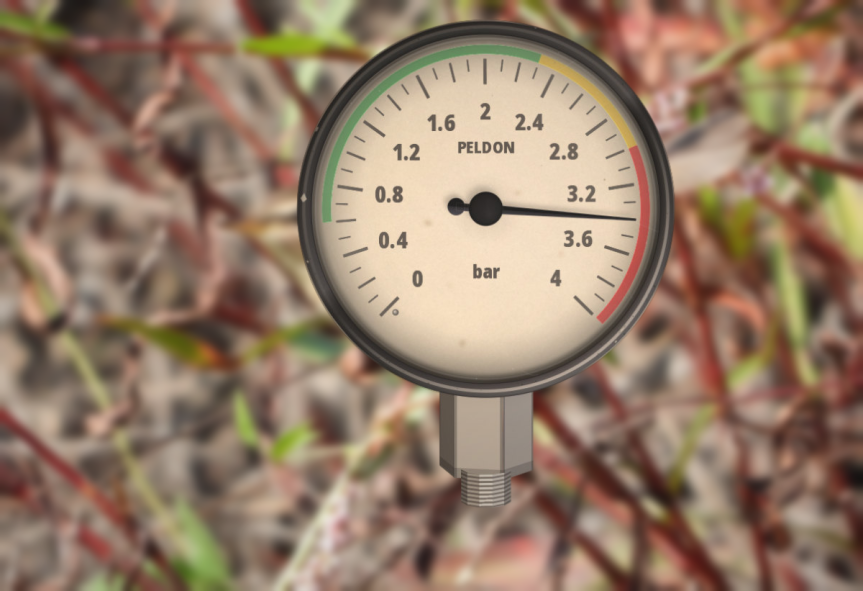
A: 3.4bar
